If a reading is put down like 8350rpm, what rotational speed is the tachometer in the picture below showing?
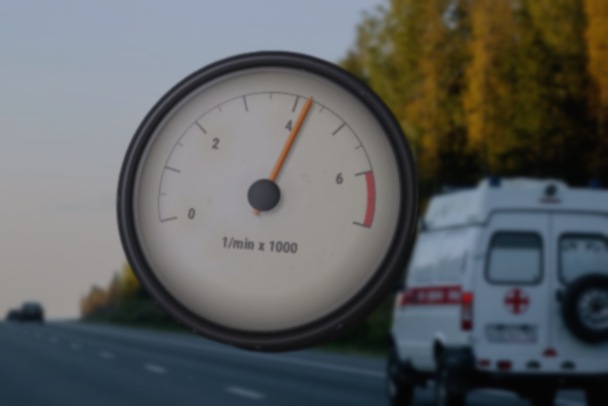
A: 4250rpm
